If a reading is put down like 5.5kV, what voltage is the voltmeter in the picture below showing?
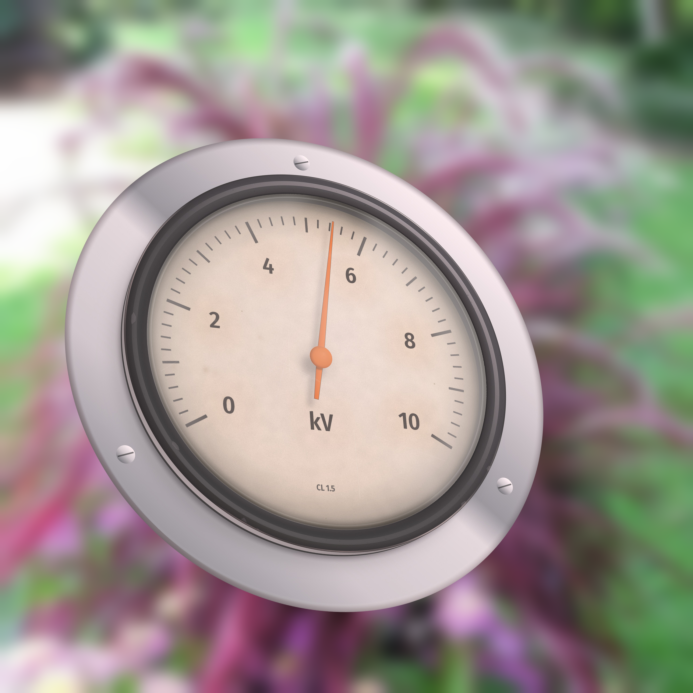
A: 5.4kV
